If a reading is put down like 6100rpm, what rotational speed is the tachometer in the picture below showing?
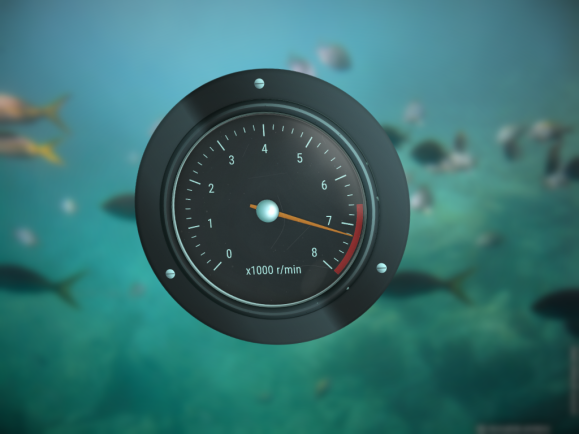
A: 7200rpm
